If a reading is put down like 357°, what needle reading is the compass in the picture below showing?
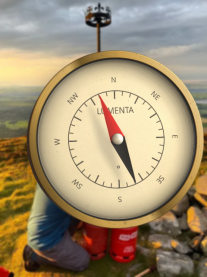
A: 340°
